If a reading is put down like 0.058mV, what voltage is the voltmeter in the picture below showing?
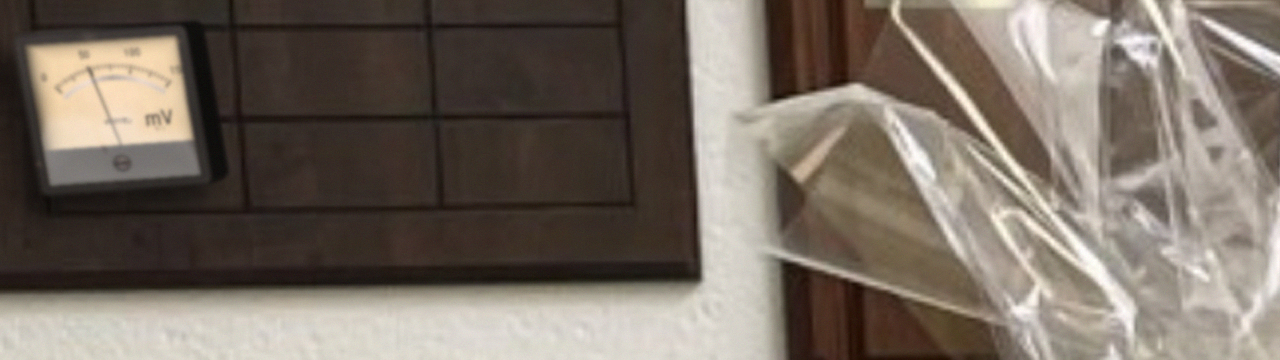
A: 50mV
